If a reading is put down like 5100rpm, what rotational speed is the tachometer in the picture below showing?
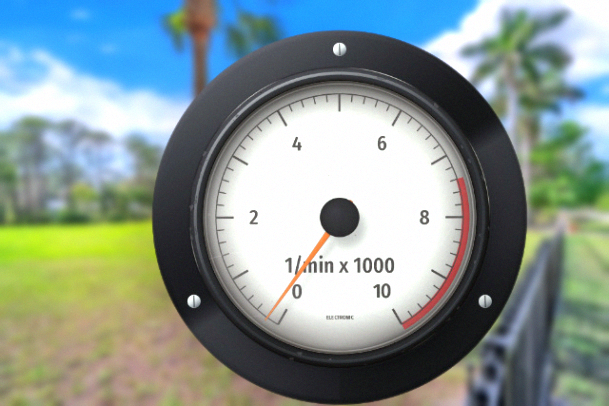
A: 200rpm
